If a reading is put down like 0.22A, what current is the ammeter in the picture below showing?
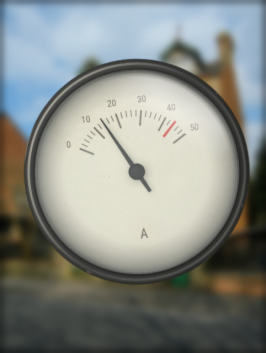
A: 14A
